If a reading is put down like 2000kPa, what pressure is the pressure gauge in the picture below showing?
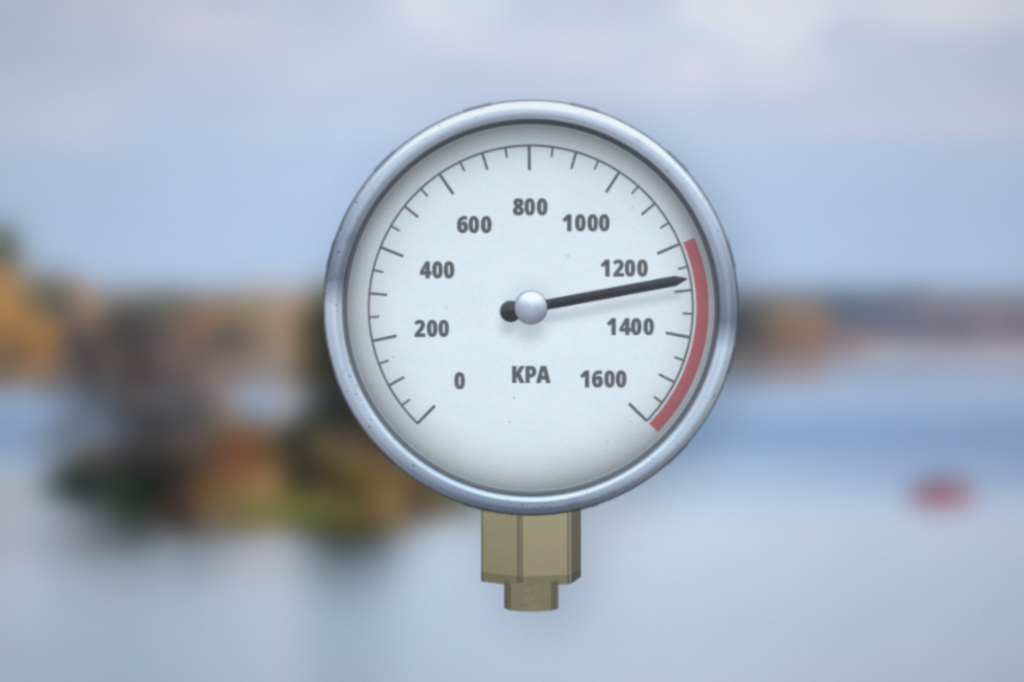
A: 1275kPa
